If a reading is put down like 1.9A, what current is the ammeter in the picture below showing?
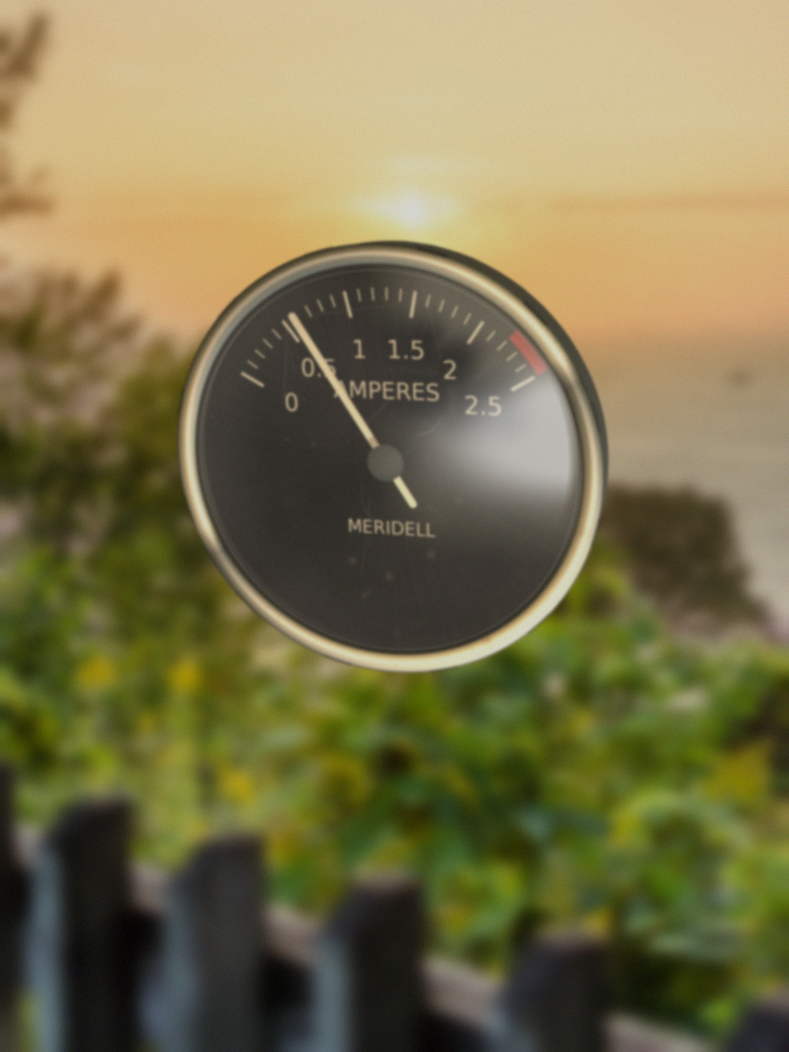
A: 0.6A
